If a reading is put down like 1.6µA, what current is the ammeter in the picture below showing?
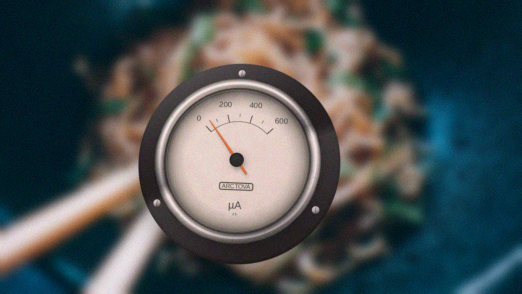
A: 50µA
